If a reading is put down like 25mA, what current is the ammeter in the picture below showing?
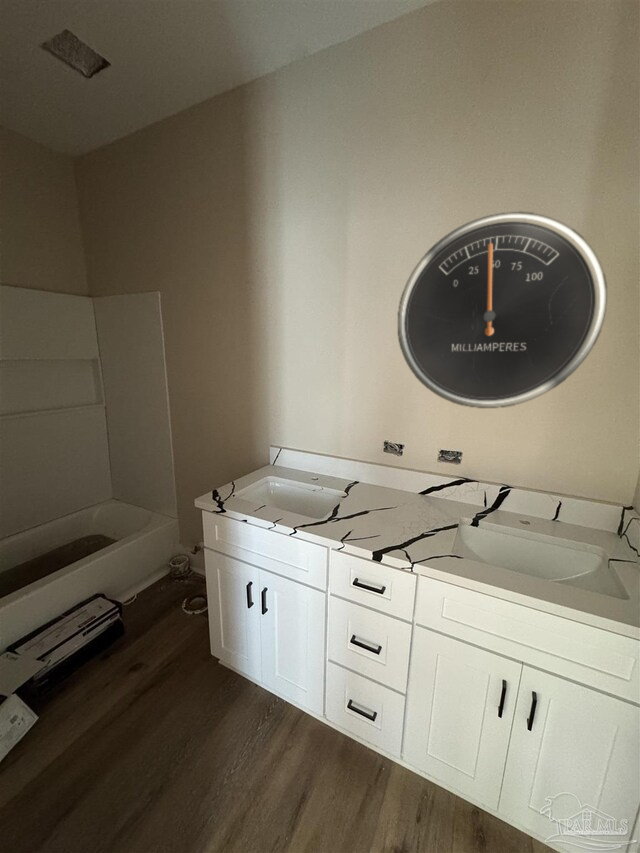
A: 45mA
